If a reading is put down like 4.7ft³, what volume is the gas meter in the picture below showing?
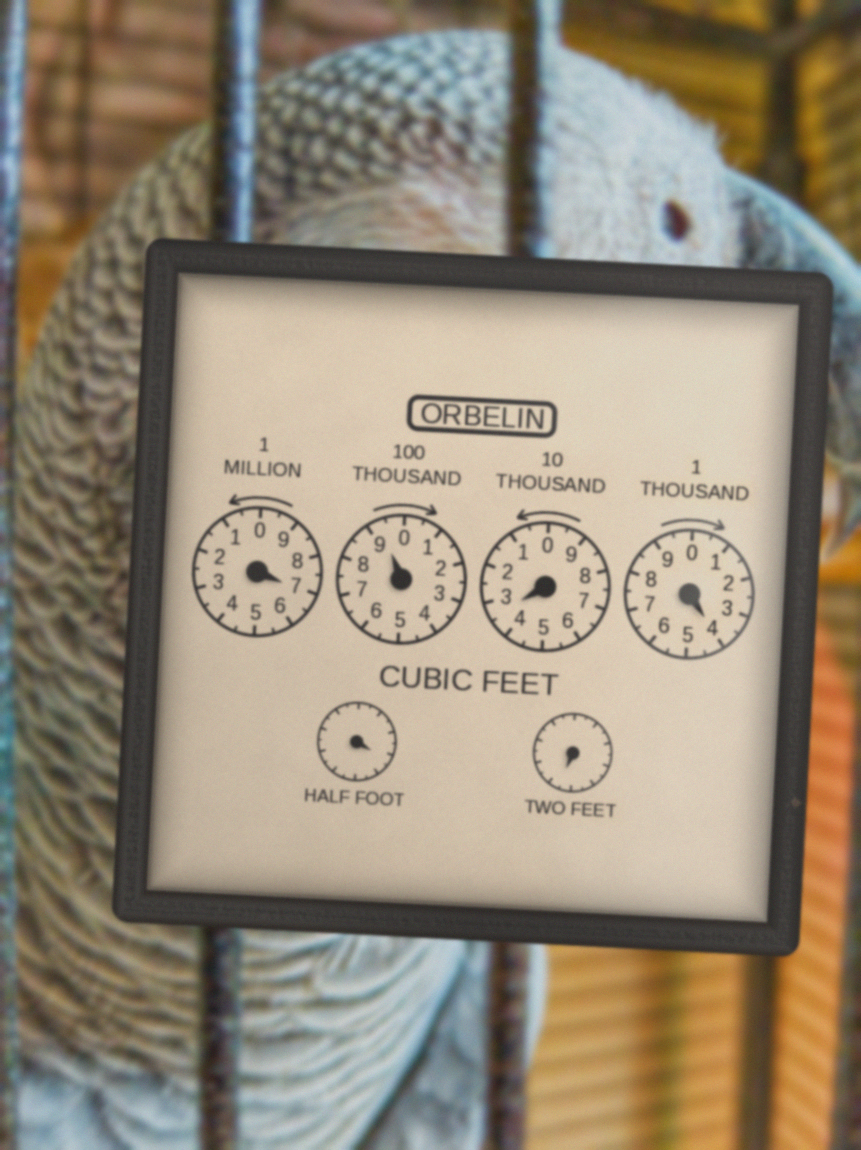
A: 693400ft³
